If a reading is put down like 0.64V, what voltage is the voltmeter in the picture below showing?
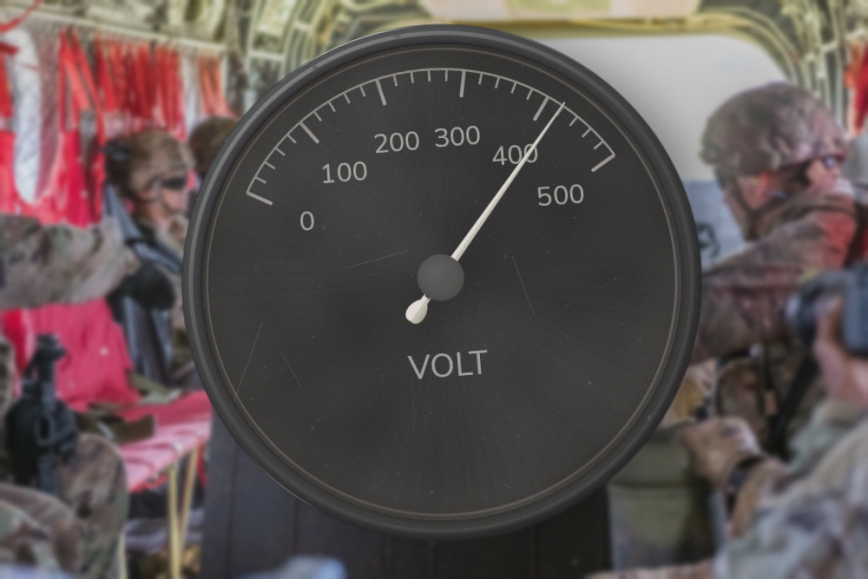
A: 420V
